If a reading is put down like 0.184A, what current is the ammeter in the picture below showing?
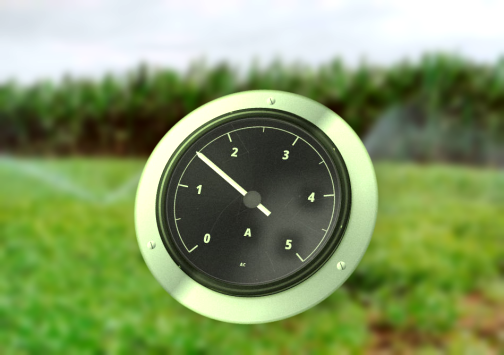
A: 1.5A
